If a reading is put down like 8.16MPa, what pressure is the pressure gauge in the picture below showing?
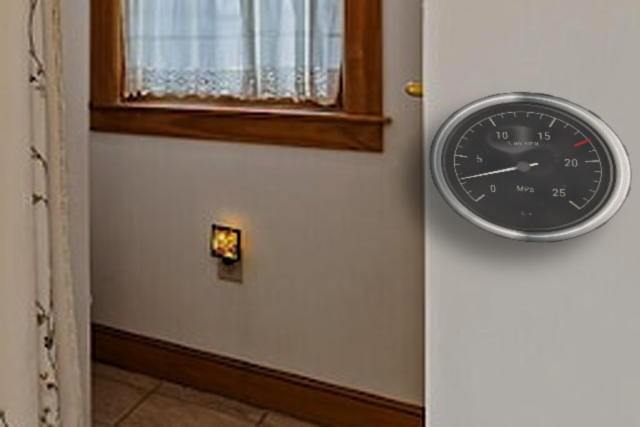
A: 2.5MPa
